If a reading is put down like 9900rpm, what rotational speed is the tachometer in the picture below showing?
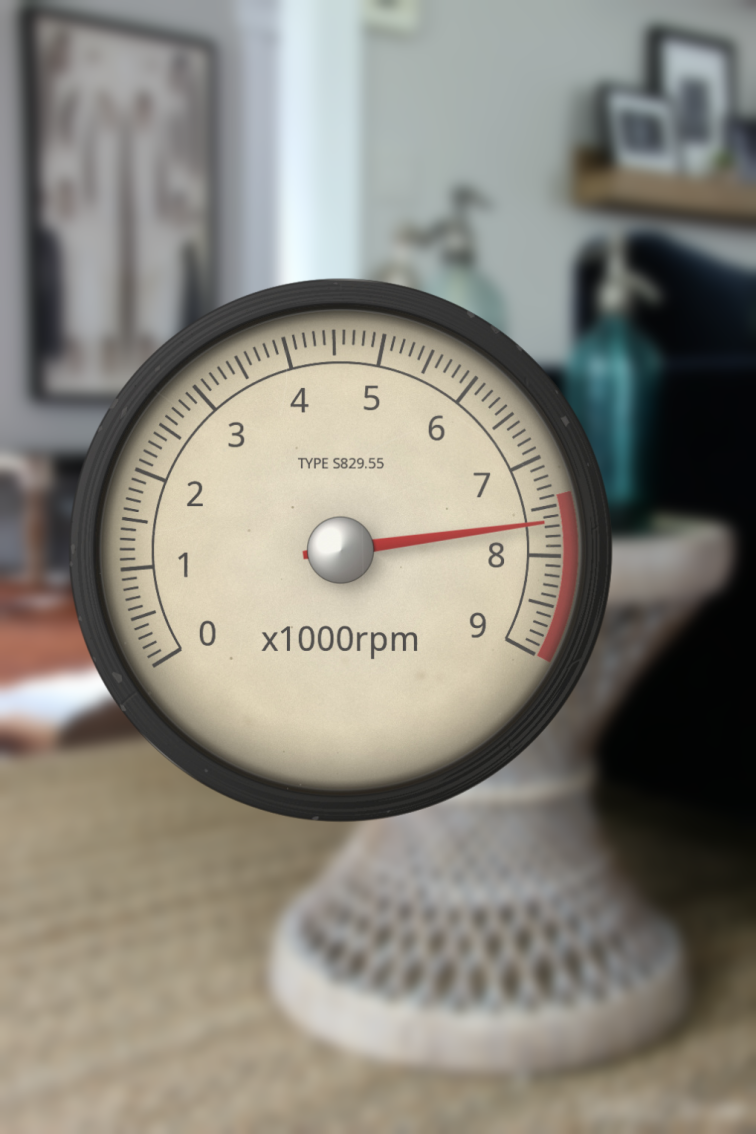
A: 7650rpm
